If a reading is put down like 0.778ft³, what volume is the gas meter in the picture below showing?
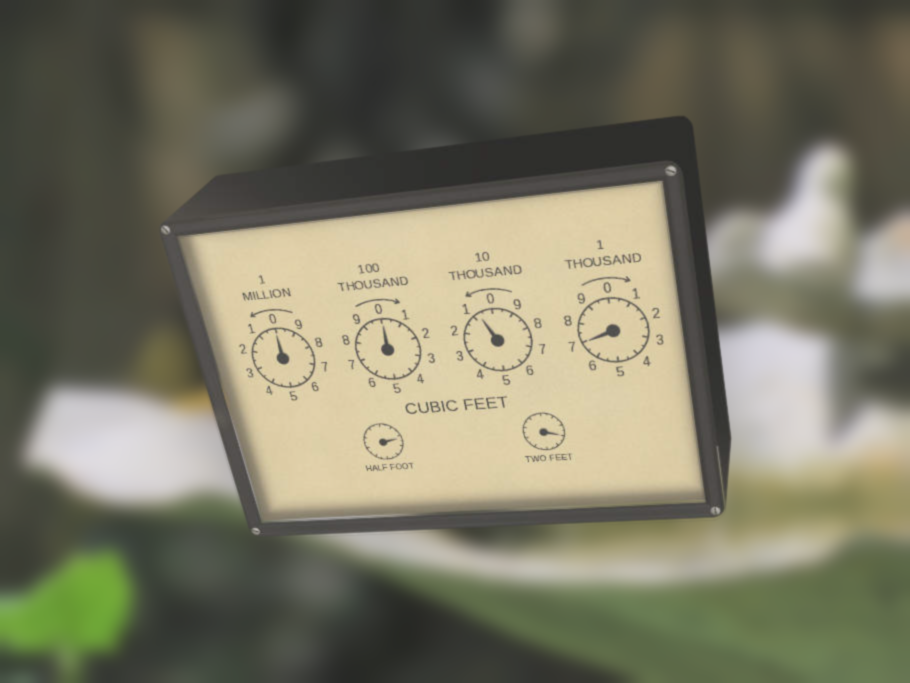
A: 700ft³
